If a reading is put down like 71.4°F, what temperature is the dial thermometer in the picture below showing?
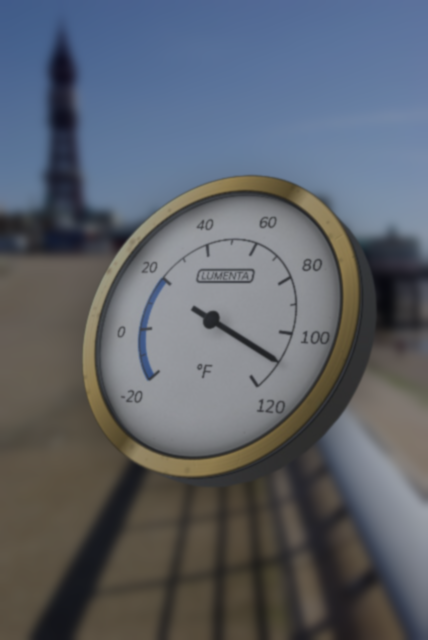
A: 110°F
